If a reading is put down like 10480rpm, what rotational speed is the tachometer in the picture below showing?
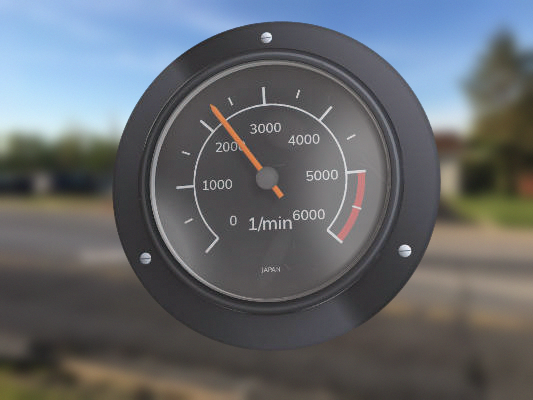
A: 2250rpm
